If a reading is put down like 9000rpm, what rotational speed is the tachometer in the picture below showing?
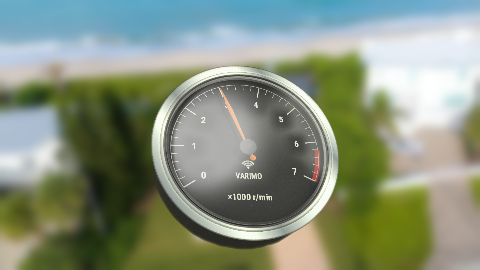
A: 3000rpm
